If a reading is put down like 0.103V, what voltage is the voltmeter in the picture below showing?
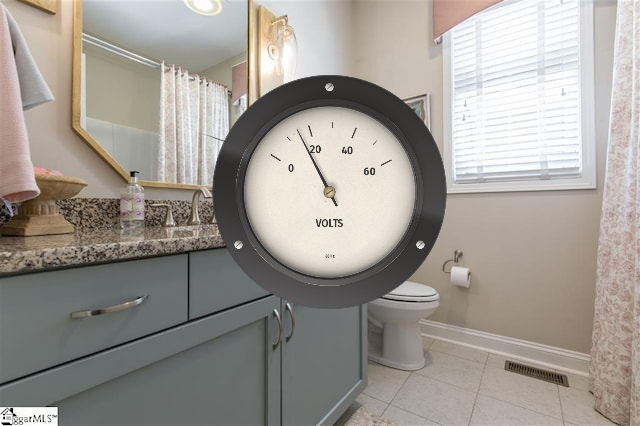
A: 15V
